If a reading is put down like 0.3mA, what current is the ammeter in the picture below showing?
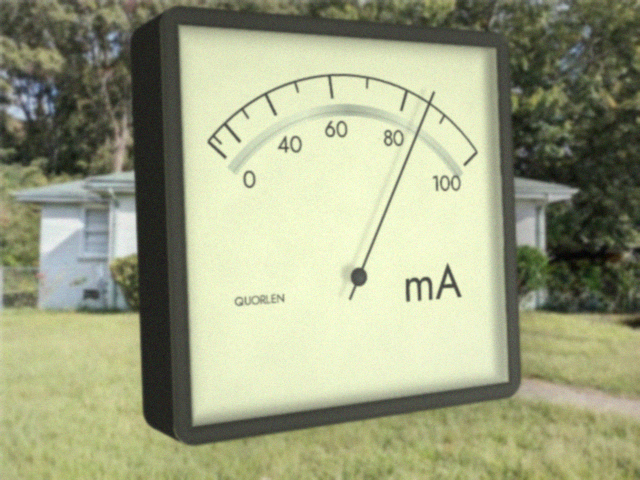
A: 85mA
